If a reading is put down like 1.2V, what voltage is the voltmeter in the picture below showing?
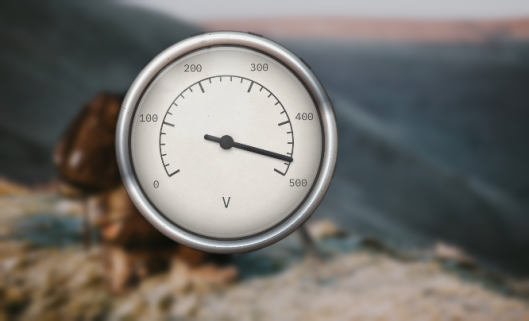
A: 470V
